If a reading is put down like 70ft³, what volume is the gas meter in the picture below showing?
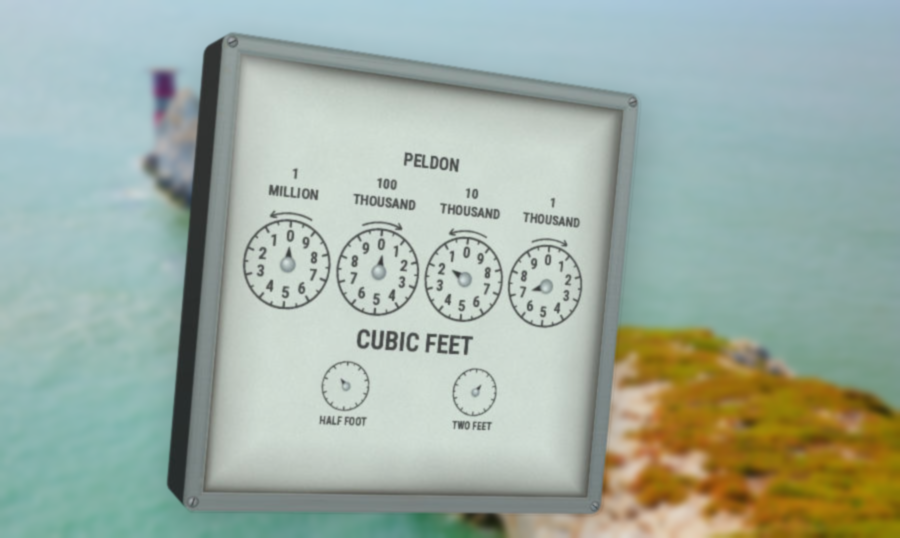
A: 1700ft³
